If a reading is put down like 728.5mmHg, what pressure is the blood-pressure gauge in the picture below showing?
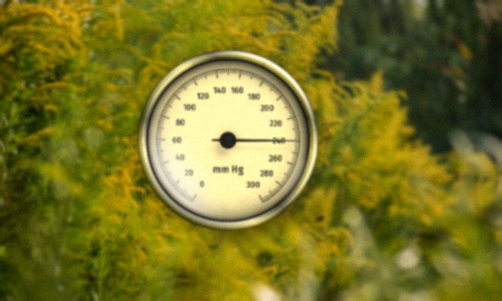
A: 240mmHg
